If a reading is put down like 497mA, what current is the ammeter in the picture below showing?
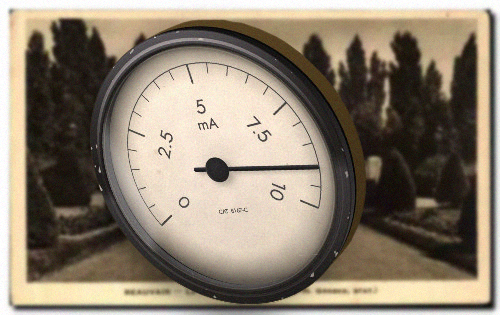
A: 9mA
